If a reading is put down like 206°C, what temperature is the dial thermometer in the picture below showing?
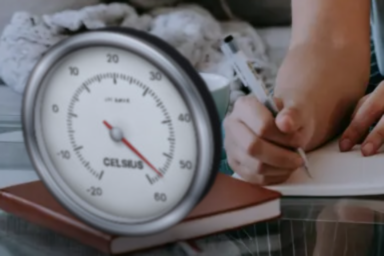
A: 55°C
